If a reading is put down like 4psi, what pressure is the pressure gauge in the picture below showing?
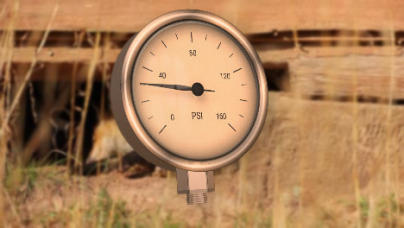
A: 30psi
